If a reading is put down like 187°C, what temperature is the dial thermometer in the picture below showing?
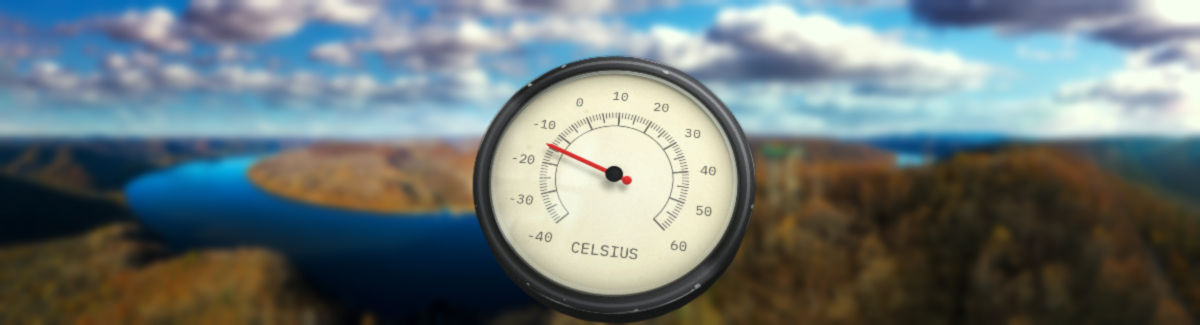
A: -15°C
